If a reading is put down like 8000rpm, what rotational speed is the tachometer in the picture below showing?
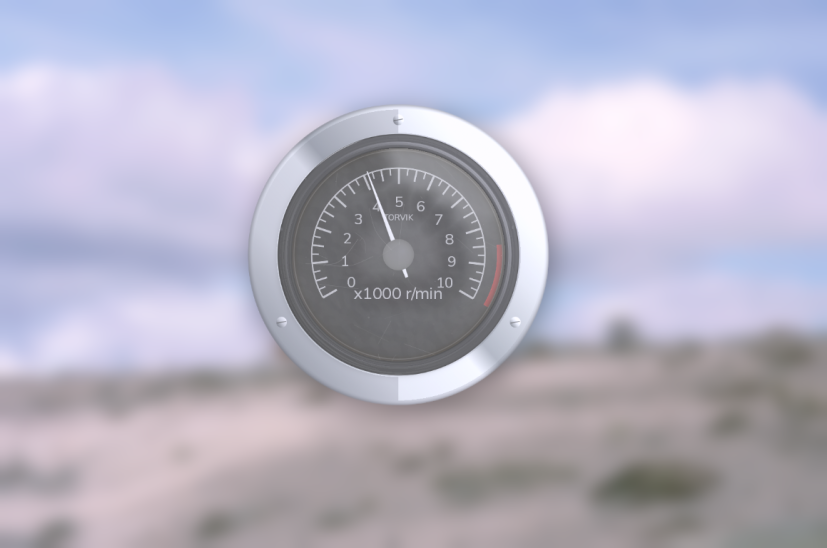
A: 4125rpm
